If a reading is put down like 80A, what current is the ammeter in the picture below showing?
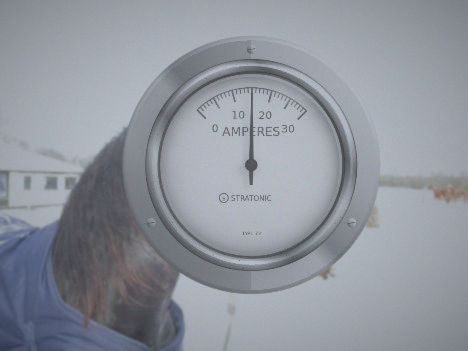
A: 15A
